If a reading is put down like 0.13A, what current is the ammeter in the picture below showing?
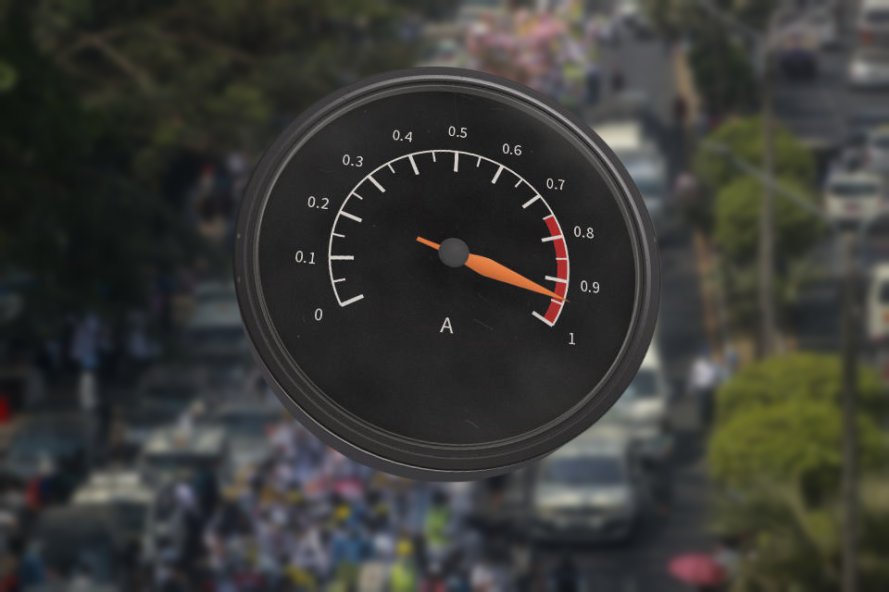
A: 0.95A
